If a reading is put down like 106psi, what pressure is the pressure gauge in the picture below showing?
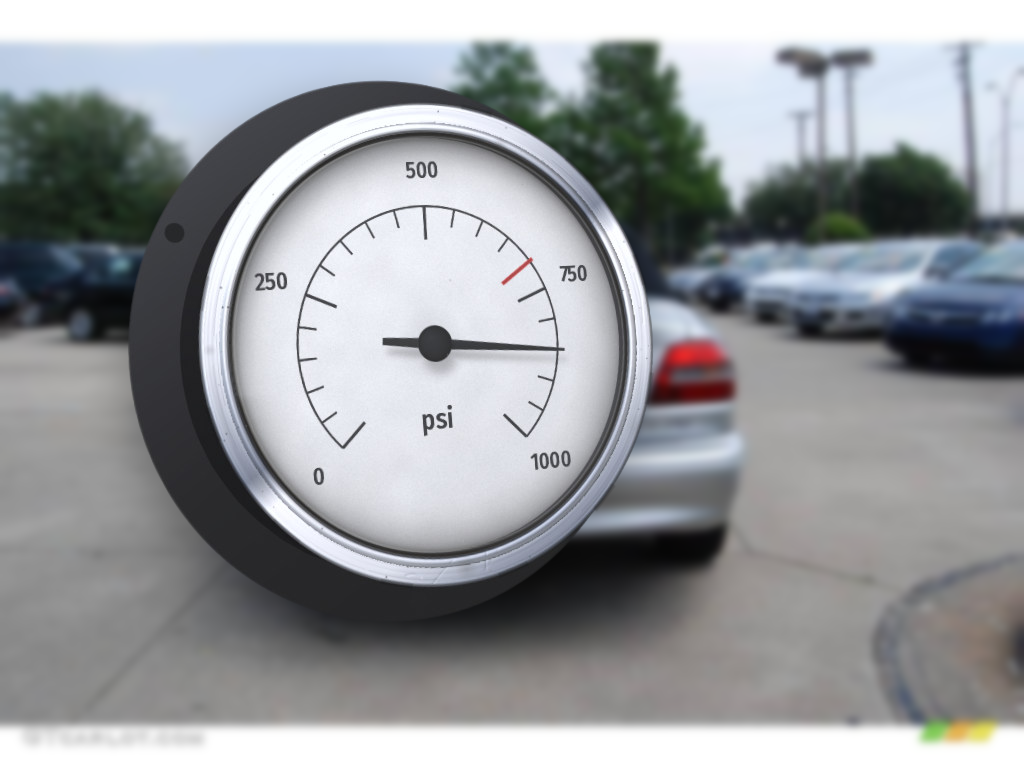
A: 850psi
